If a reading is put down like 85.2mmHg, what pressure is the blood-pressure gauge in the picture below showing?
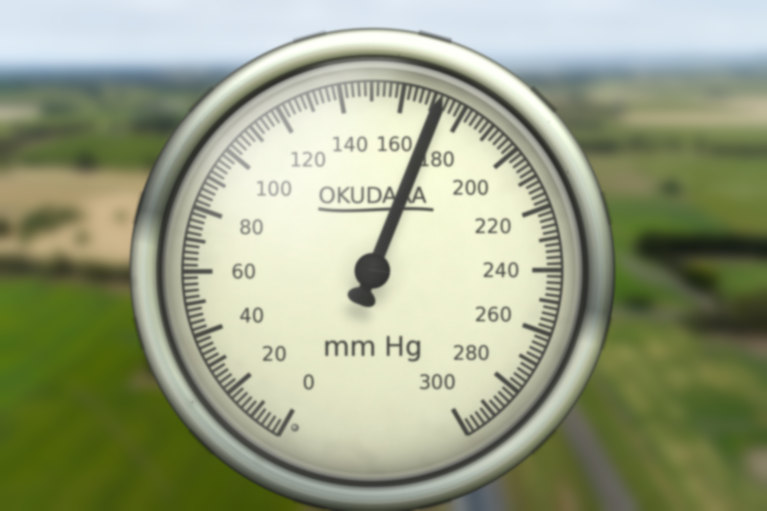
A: 172mmHg
